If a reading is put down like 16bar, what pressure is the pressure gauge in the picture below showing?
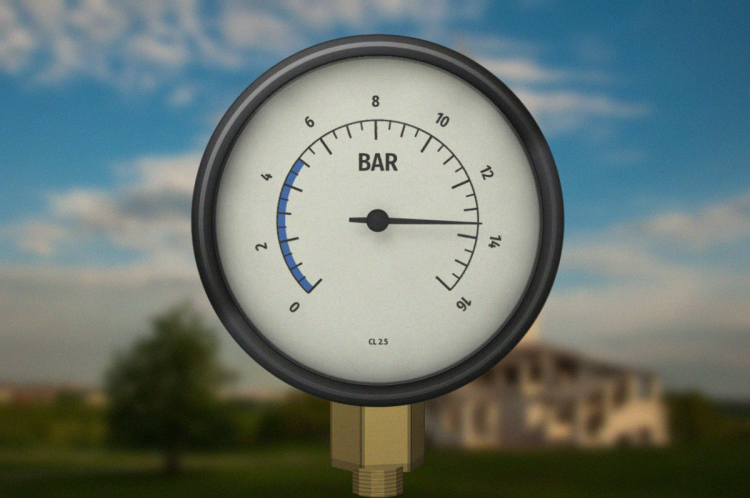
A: 13.5bar
